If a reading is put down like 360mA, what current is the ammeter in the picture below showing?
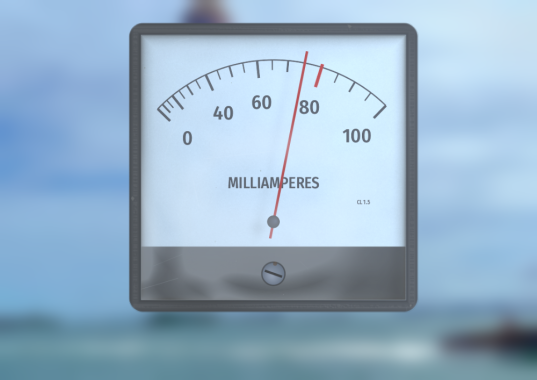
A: 75mA
